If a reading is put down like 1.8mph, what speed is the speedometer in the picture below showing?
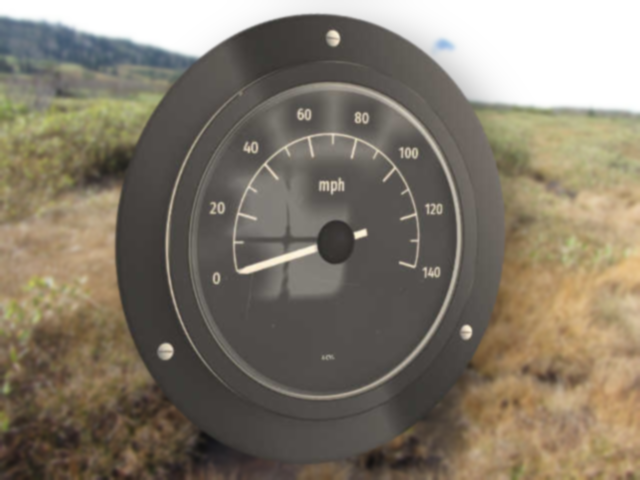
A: 0mph
